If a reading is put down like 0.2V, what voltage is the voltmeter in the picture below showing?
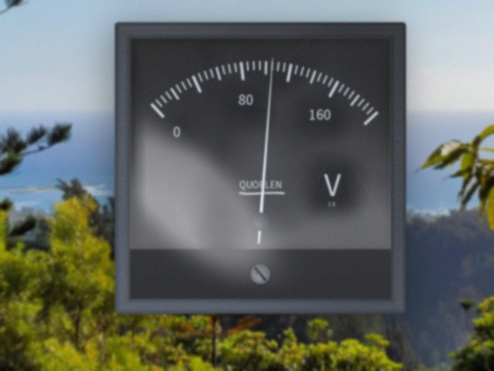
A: 105V
